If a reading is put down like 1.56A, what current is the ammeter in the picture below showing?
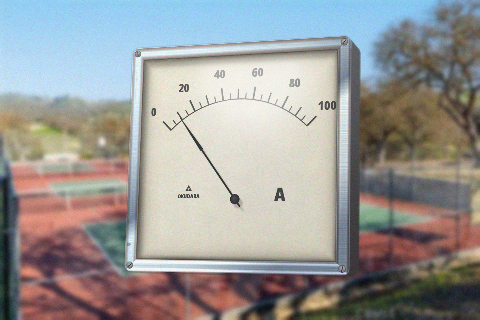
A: 10A
